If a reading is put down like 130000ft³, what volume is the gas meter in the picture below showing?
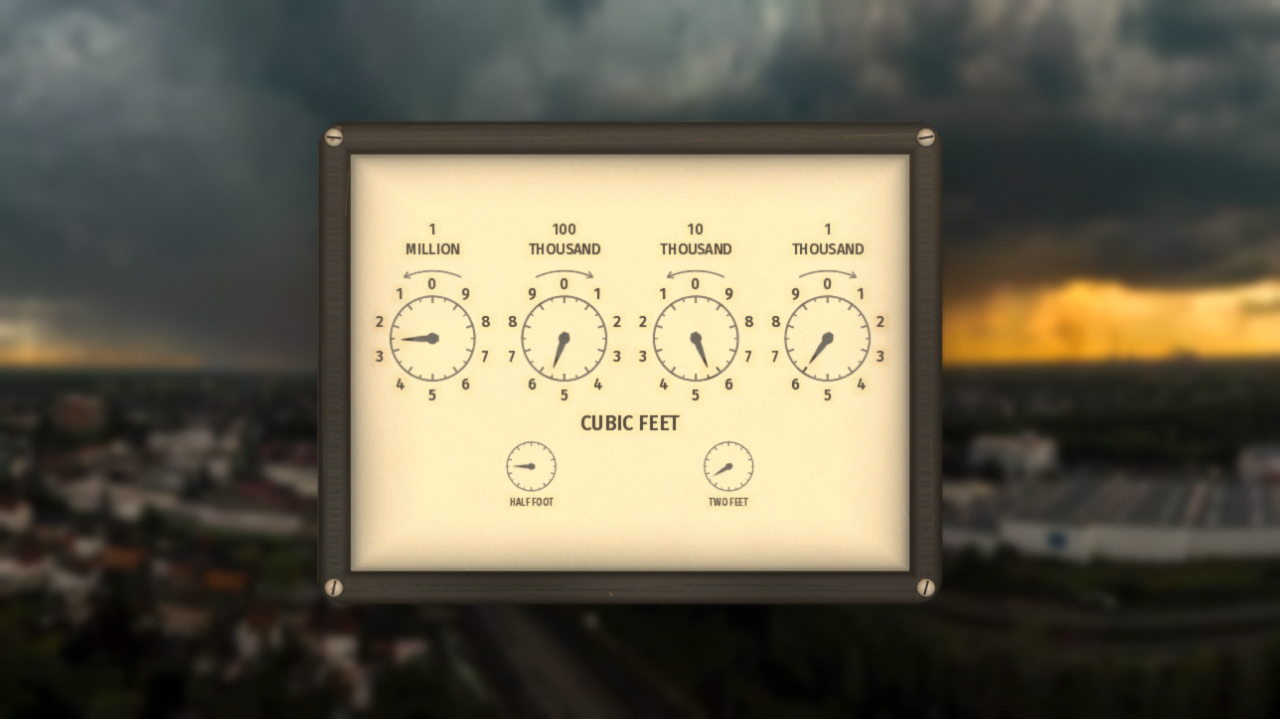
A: 255600ft³
